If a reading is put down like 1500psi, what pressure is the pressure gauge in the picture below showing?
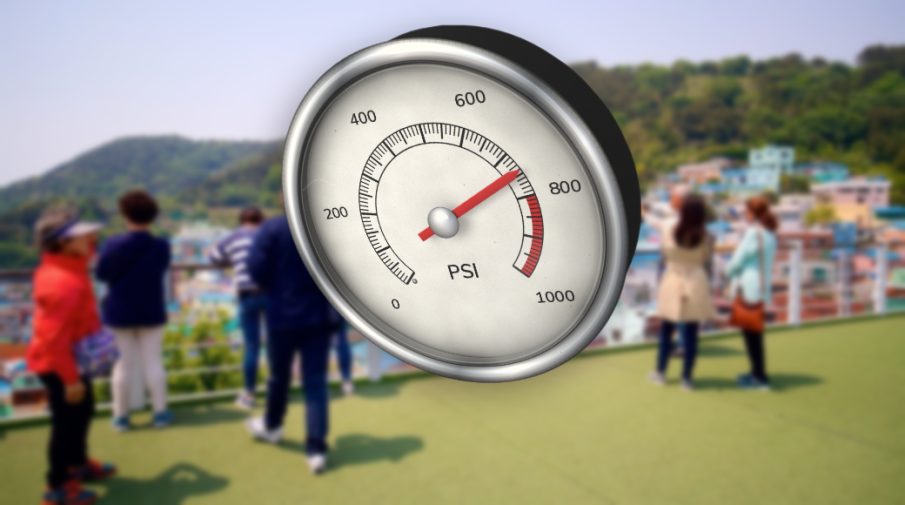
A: 740psi
